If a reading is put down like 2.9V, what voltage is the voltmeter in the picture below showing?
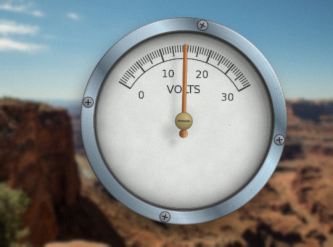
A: 15V
